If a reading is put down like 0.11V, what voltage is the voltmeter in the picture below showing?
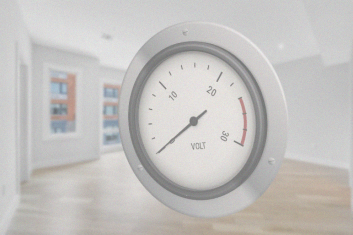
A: 0V
